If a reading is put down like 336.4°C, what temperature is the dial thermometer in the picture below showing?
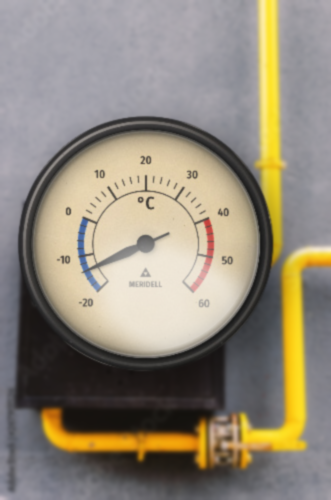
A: -14°C
